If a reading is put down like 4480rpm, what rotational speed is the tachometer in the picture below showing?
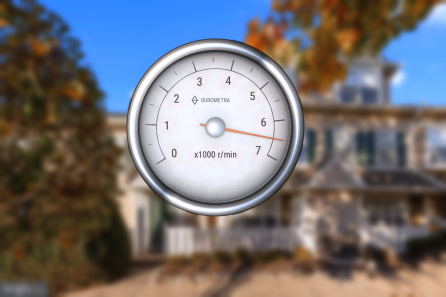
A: 6500rpm
